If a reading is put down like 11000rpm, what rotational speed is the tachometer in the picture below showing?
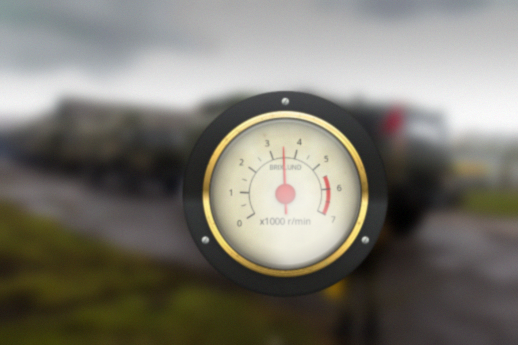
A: 3500rpm
